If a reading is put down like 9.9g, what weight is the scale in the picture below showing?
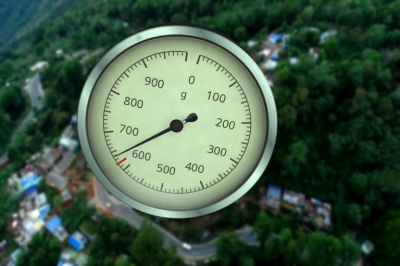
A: 640g
